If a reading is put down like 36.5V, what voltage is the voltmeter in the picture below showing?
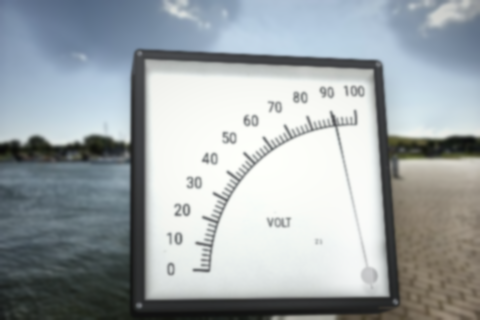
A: 90V
